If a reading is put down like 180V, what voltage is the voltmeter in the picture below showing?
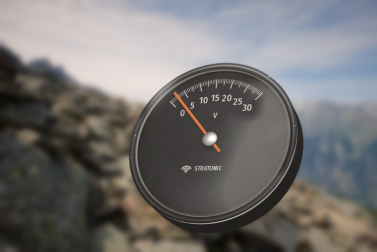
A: 2.5V
